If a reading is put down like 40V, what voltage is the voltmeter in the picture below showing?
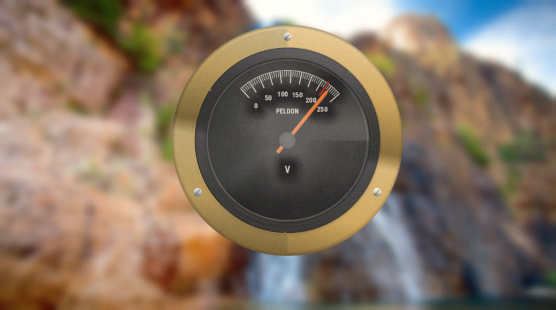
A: 225V
